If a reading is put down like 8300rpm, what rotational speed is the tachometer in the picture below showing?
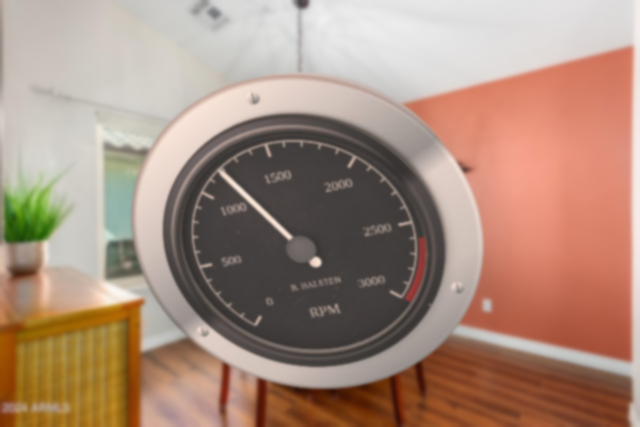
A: 1200rpm
